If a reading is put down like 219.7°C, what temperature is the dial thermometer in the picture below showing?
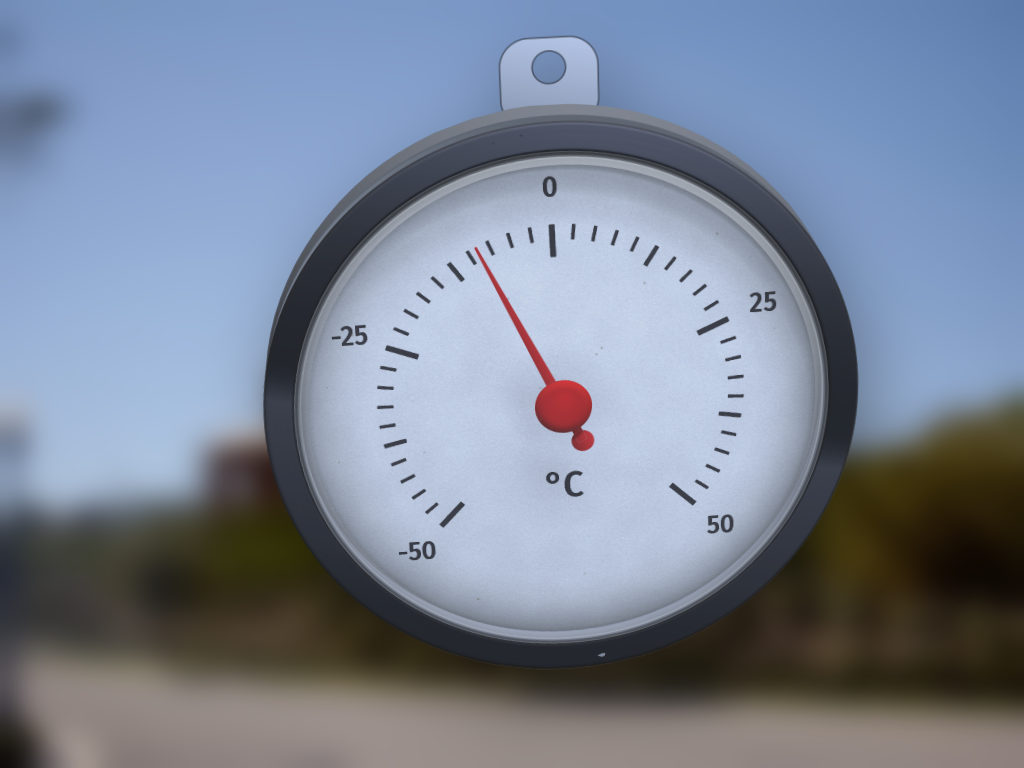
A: -8.75°C
